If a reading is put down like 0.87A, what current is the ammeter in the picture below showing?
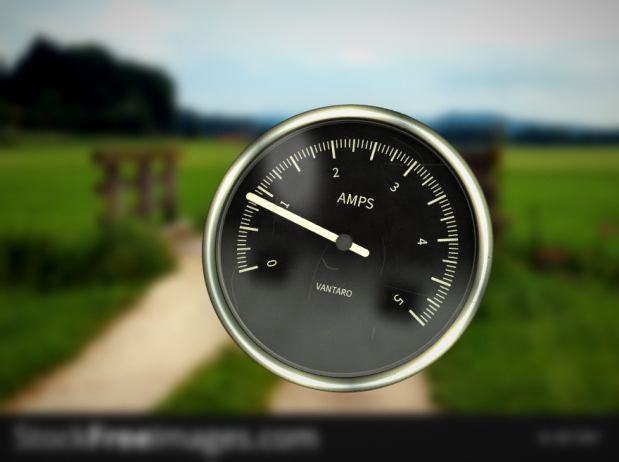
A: 0.85A
